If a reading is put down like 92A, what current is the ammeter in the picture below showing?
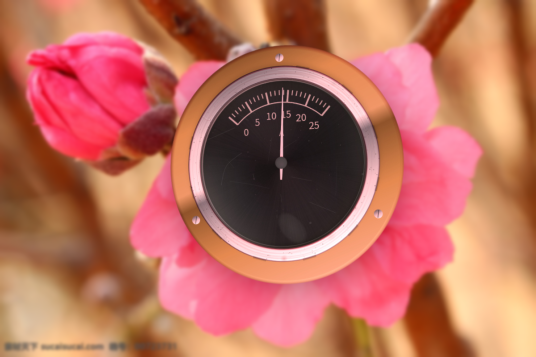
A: 14A
